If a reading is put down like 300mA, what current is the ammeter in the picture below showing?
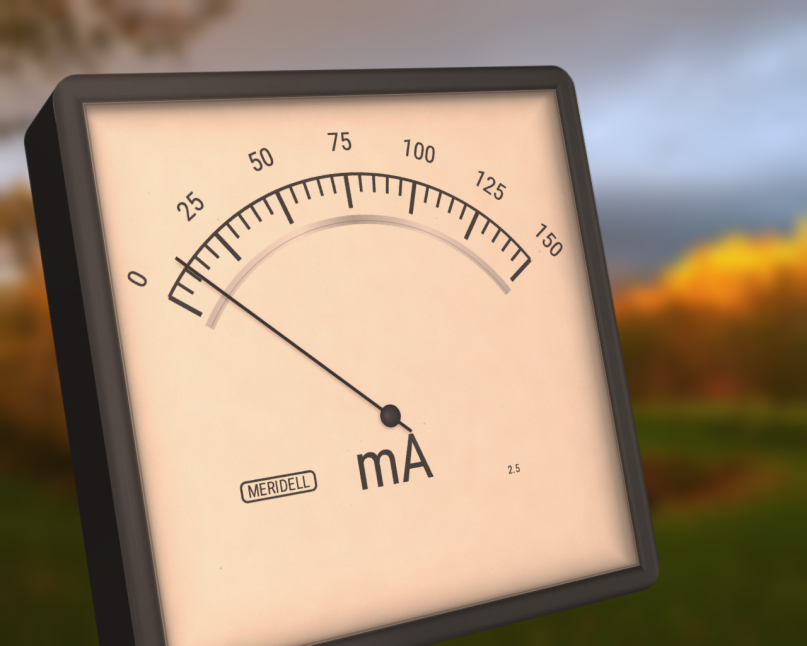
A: 10mA
